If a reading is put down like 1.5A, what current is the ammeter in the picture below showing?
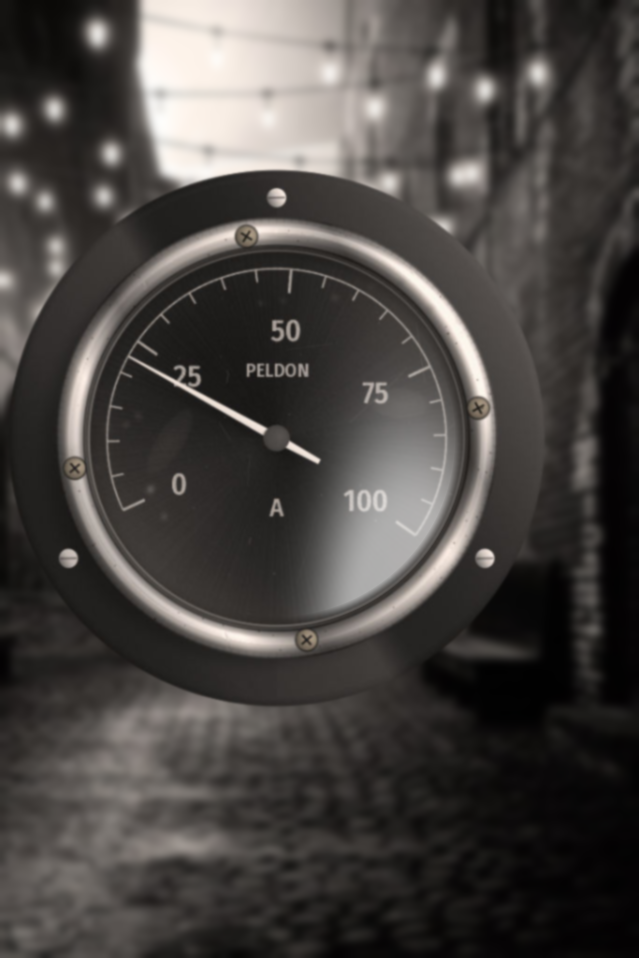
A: 22.5A
